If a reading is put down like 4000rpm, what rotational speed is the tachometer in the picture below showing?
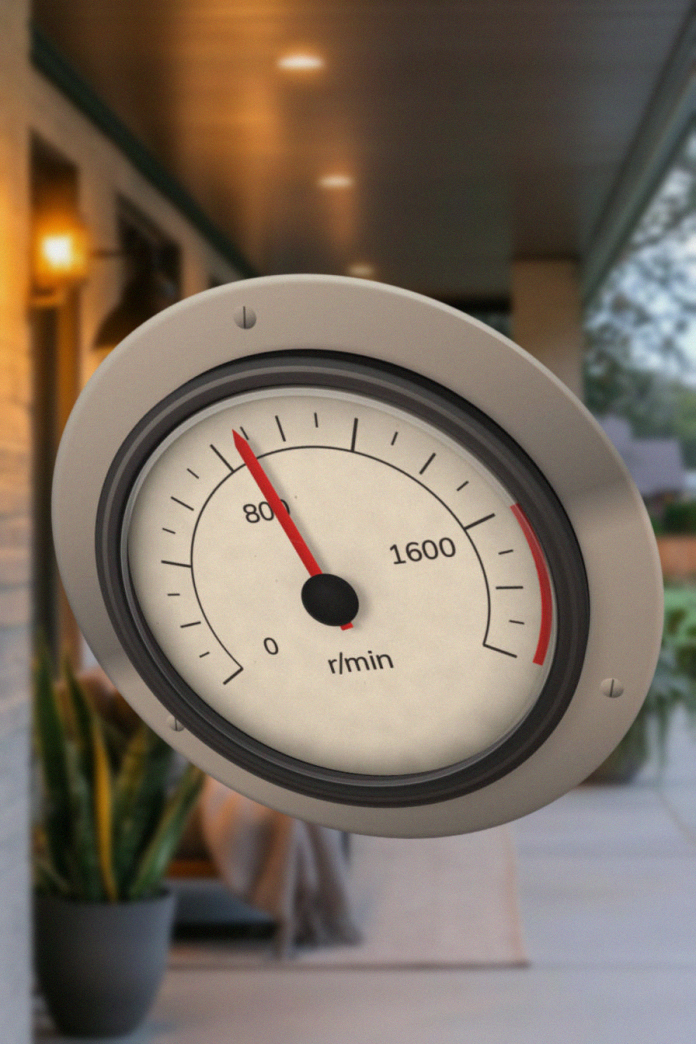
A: 900rpm
